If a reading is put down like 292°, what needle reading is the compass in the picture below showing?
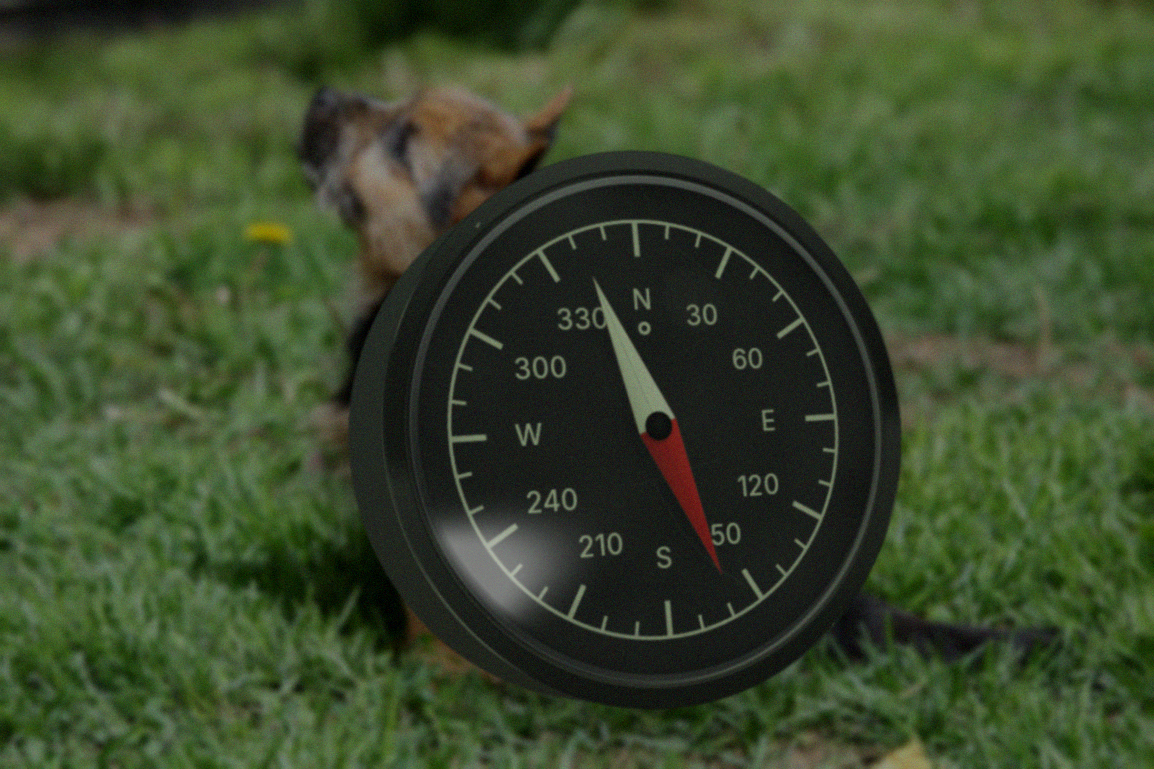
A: 160°
